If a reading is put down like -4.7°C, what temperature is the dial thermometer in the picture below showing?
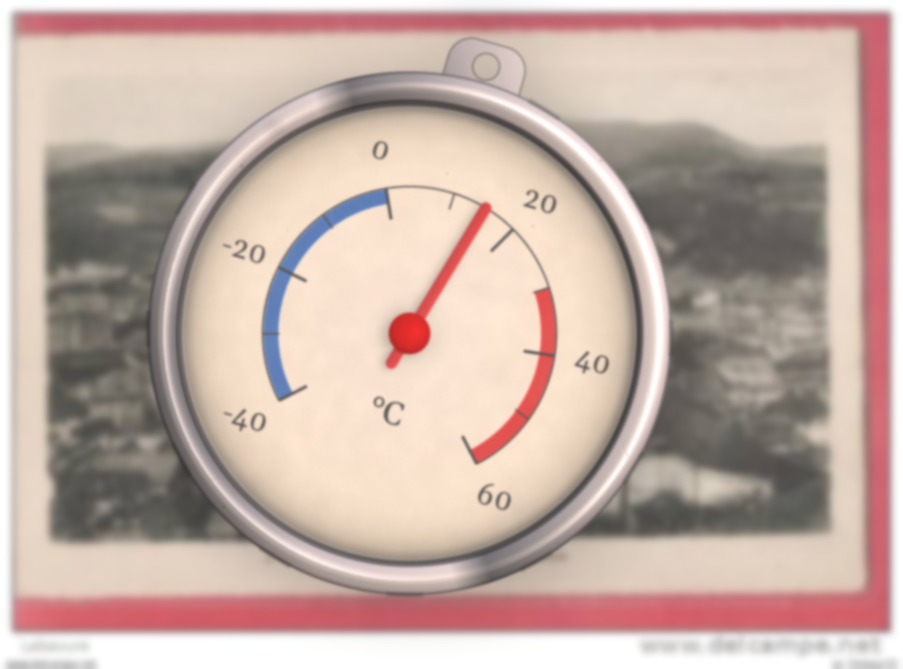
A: 15°C
